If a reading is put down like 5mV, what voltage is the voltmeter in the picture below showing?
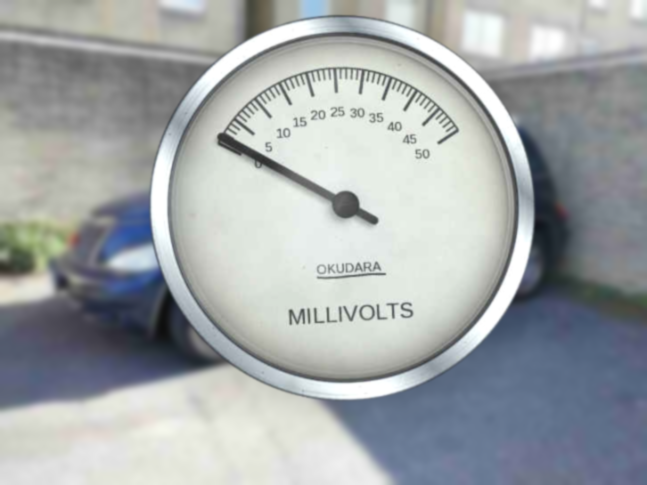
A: 1mV
